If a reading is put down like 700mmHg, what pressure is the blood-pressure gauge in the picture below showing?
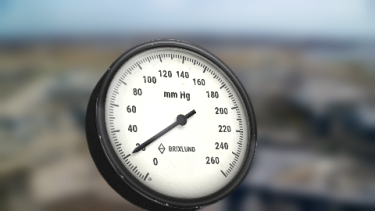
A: 20mmHg
